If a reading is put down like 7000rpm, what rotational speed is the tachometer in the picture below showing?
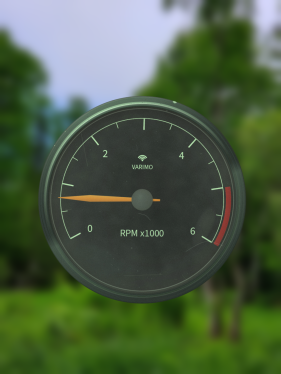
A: 750rpm
